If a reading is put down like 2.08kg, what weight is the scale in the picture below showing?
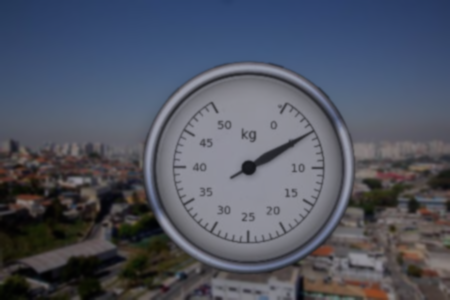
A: 5kg
